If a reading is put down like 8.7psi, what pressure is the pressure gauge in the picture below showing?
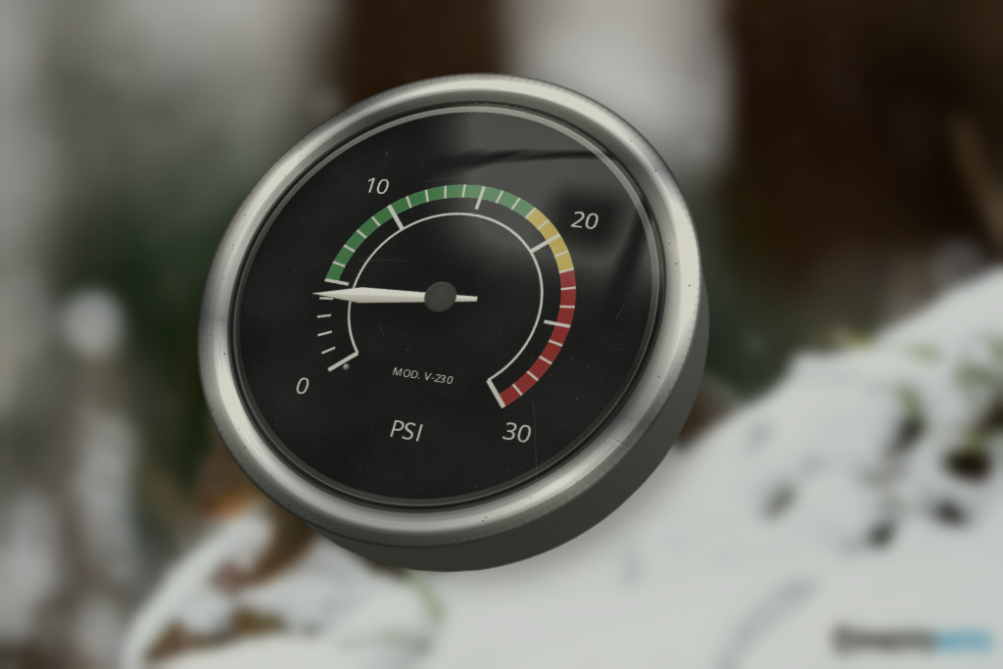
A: 4psi
